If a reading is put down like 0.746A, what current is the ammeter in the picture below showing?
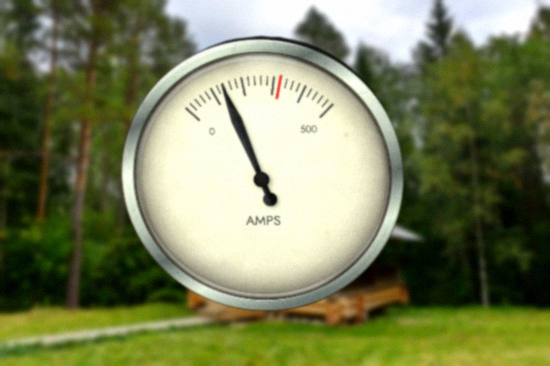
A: 140A
